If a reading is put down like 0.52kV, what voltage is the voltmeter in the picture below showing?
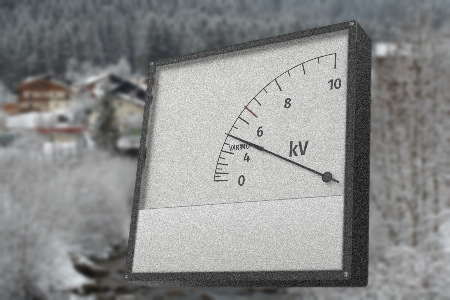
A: 5kV
